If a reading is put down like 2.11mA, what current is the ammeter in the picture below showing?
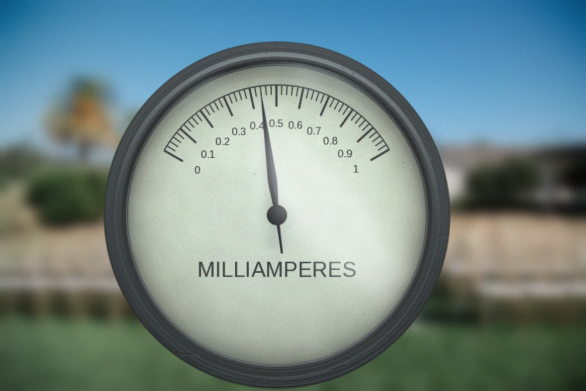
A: 0.44mA
